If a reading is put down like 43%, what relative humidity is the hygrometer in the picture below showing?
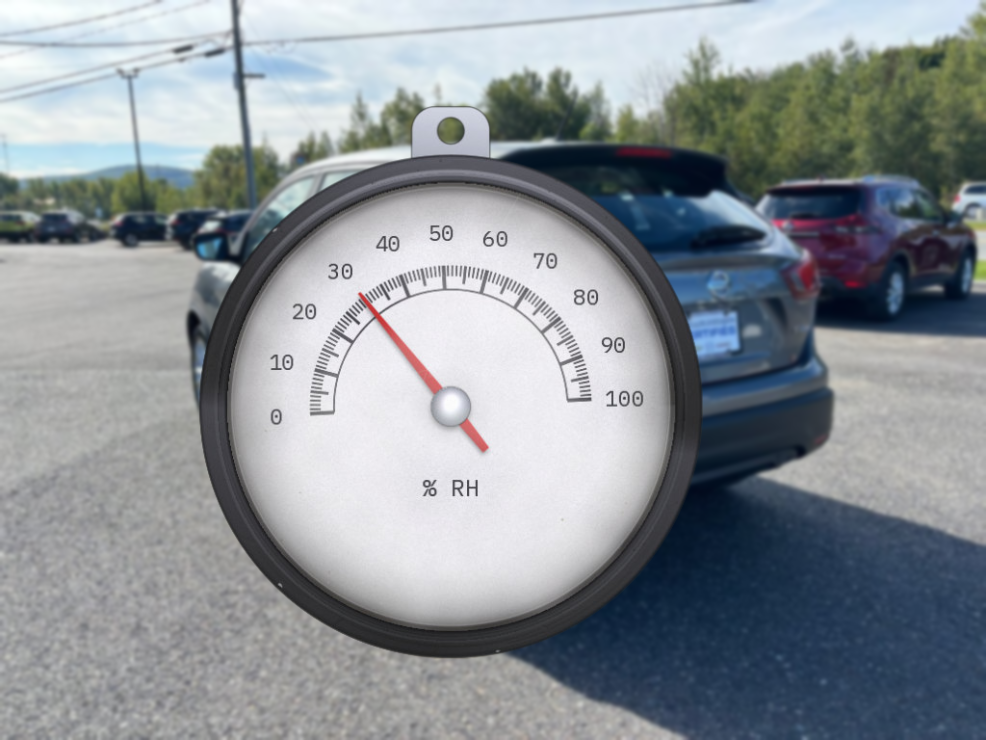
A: 30%
